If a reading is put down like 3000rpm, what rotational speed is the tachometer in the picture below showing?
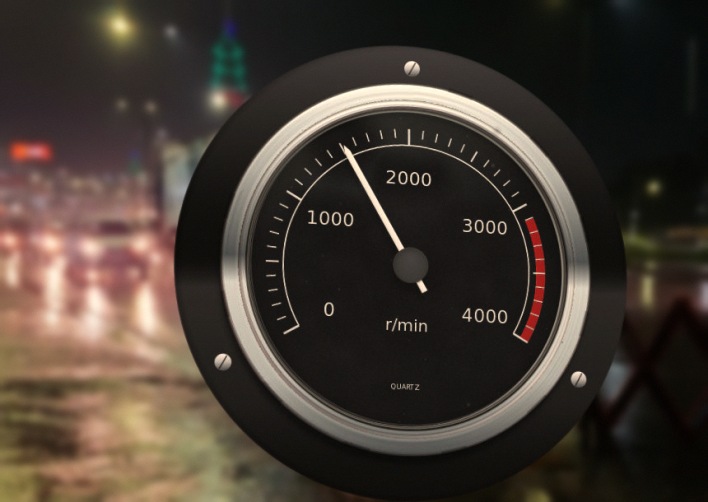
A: 1500rpm
